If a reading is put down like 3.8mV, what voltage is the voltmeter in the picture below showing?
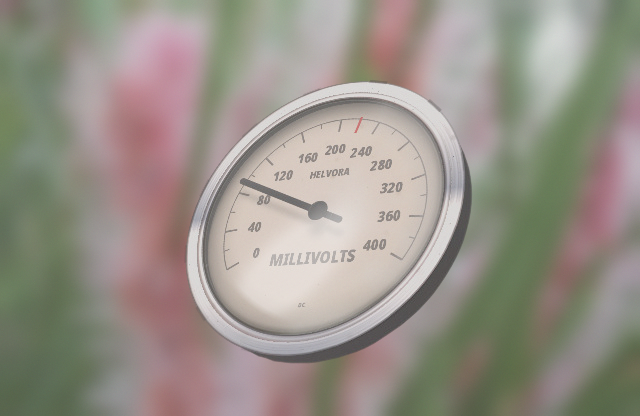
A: 90mV
